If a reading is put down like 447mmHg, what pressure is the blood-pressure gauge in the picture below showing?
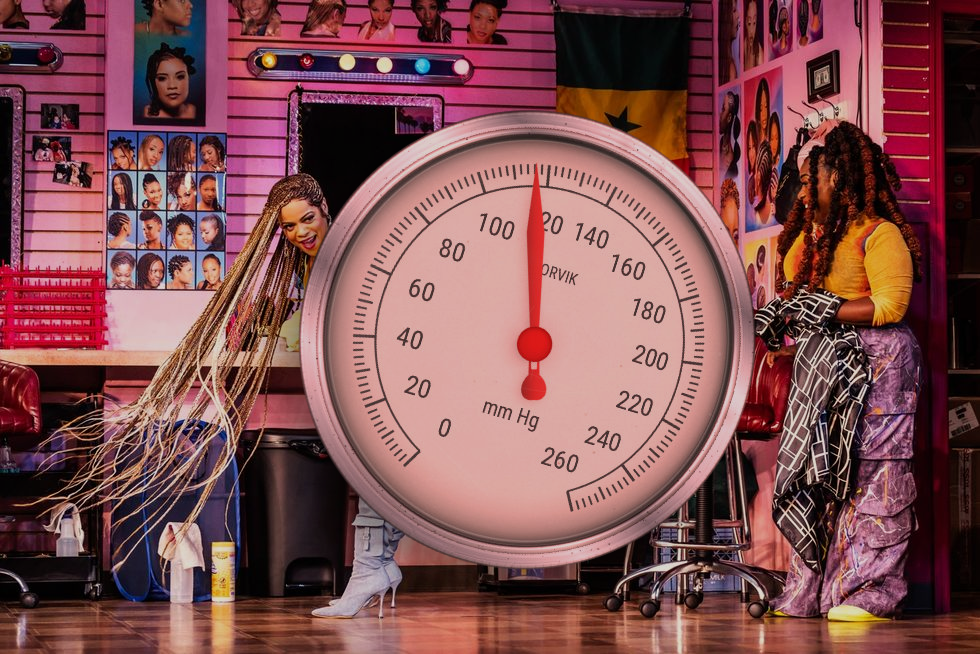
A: 116mmHg
